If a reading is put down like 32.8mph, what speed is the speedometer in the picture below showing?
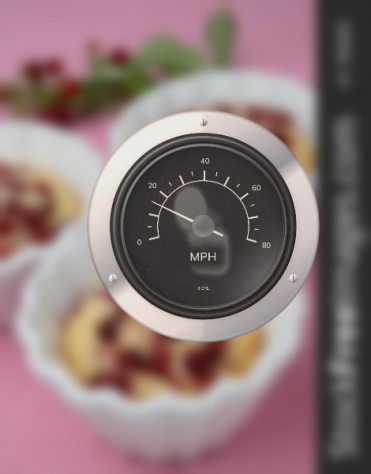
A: 15mph
